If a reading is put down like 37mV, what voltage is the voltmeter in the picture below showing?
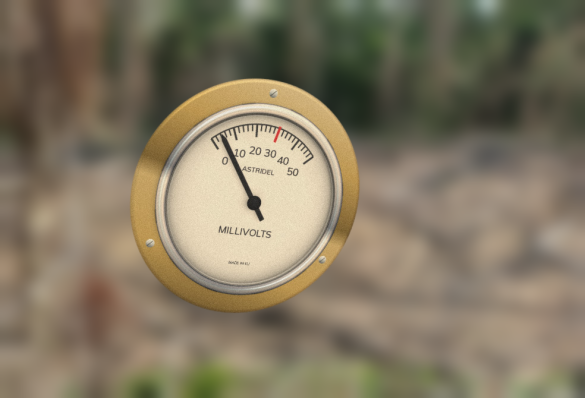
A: 4mV
